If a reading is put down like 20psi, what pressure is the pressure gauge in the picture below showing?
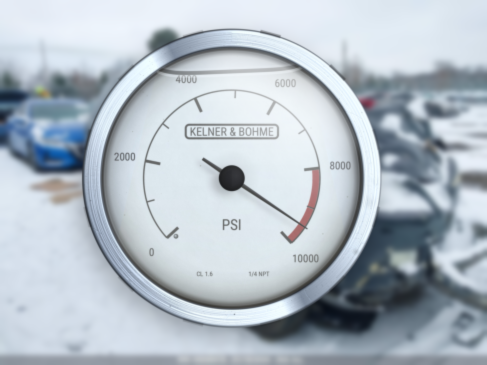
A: 9500psi
